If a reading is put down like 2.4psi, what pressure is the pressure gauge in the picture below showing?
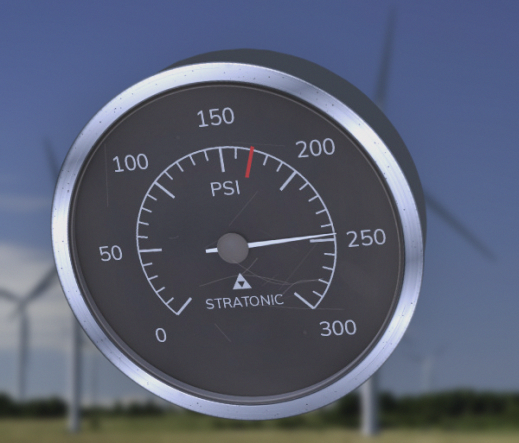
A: 245psi
